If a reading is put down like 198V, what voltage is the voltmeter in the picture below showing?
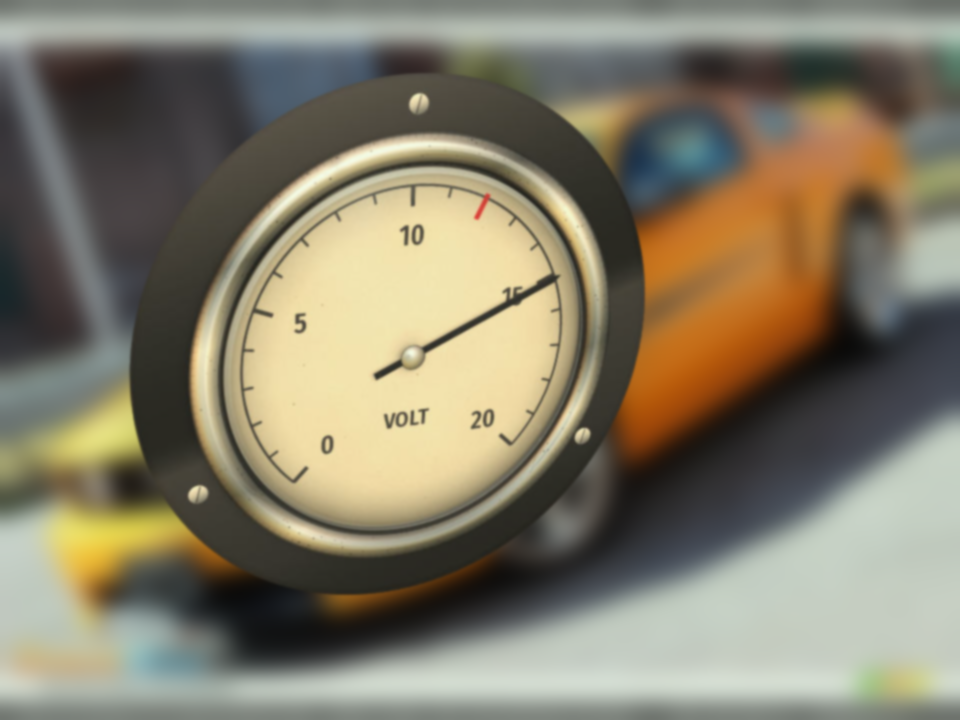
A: 15V
